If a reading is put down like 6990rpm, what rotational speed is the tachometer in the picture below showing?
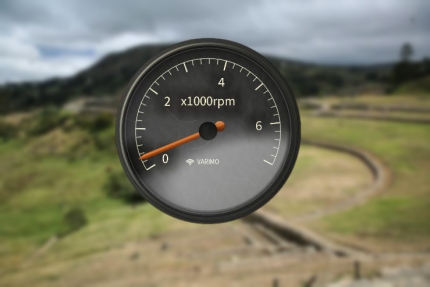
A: 300rpm
